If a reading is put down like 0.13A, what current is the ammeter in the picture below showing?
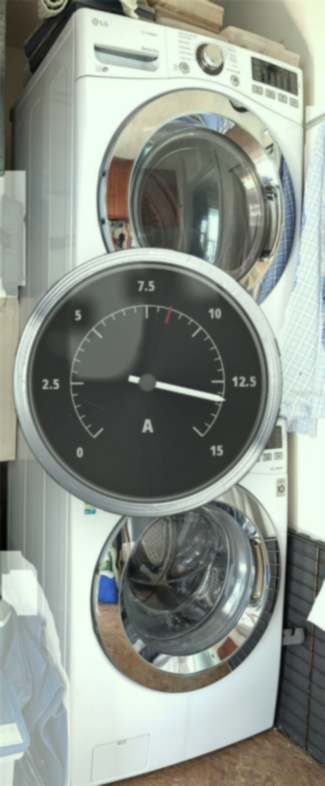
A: 13.25A
